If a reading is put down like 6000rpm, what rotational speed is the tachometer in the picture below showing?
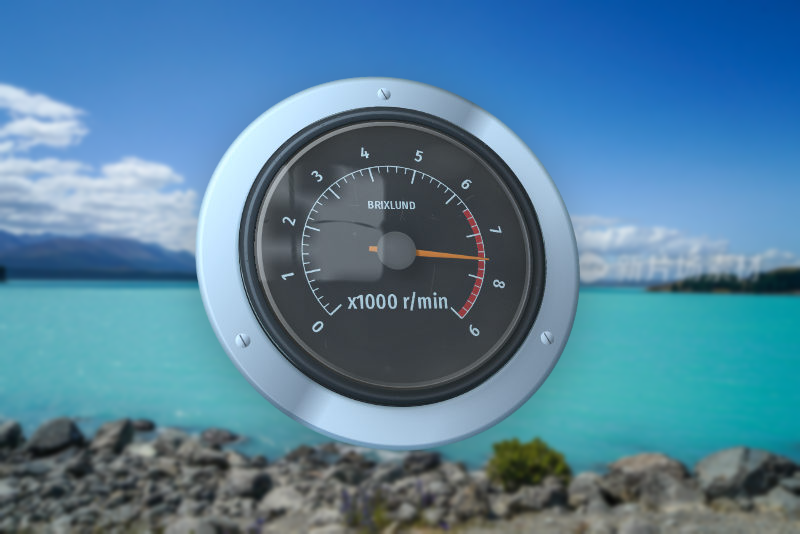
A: 7600rpm
